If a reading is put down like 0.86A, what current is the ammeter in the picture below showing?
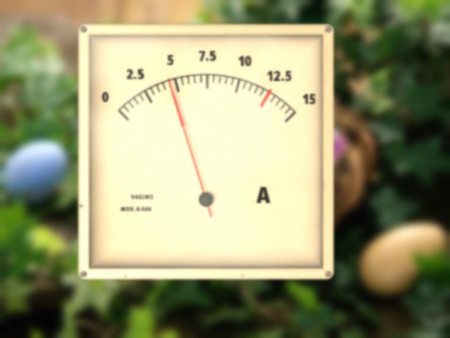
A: 4.5A
